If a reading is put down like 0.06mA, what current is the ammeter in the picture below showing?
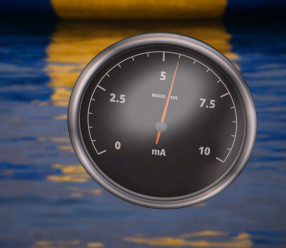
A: 5.5mA
